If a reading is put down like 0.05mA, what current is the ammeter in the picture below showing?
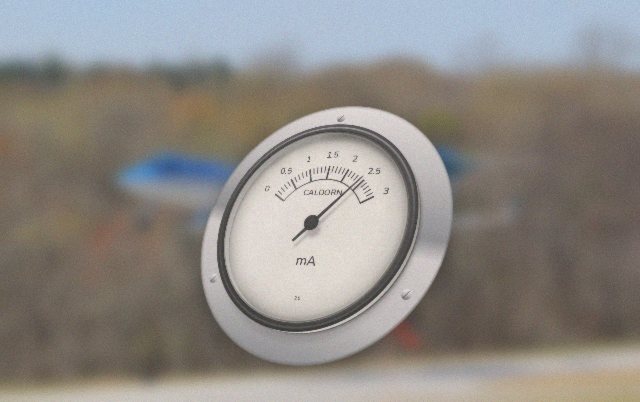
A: 2.5mA
